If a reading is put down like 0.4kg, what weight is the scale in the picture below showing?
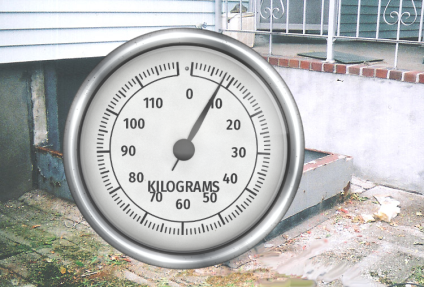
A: 8kg
